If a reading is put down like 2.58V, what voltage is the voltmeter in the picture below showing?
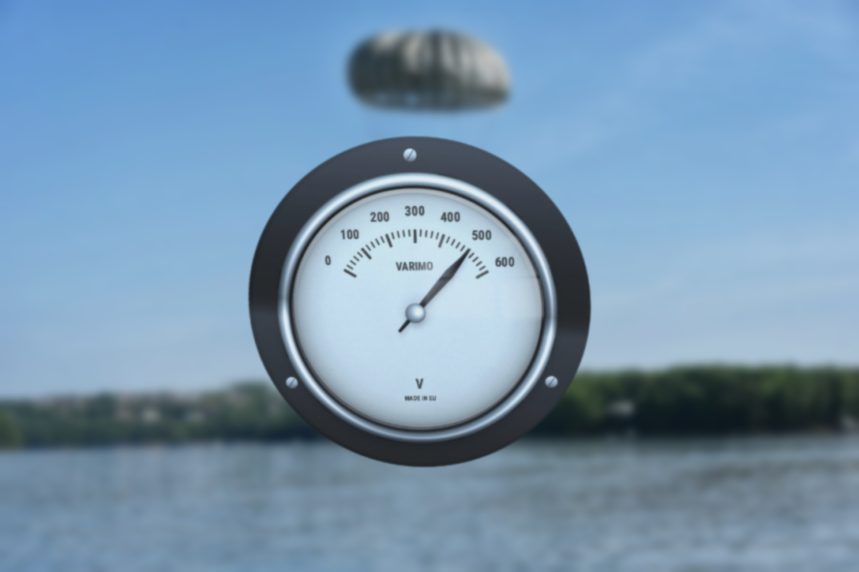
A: 500V
